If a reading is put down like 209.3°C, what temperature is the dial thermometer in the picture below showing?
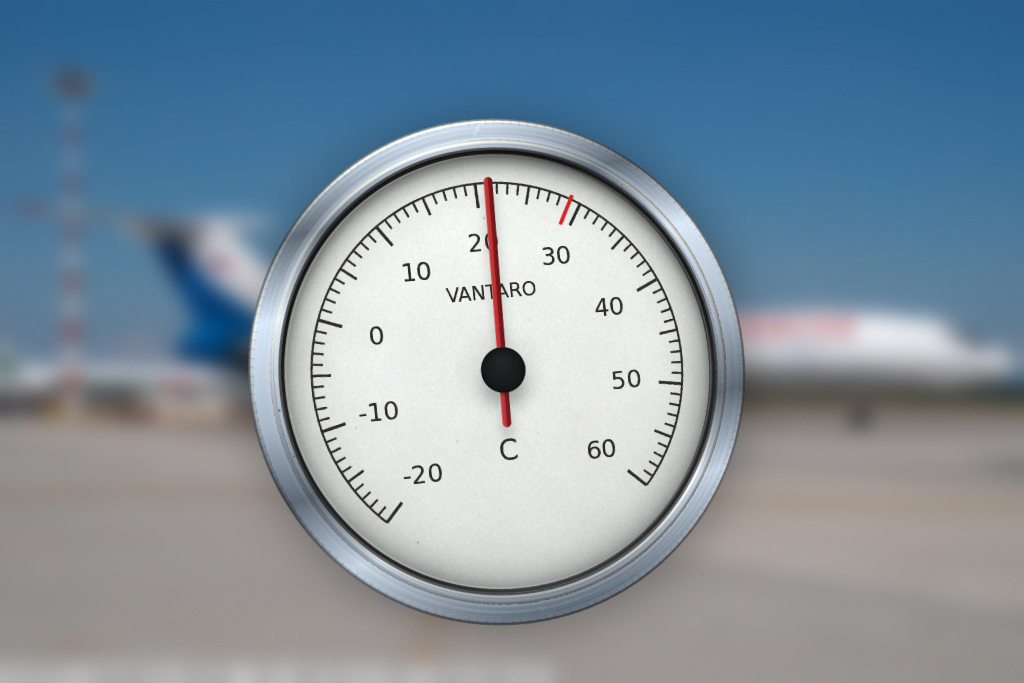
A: 21°C
